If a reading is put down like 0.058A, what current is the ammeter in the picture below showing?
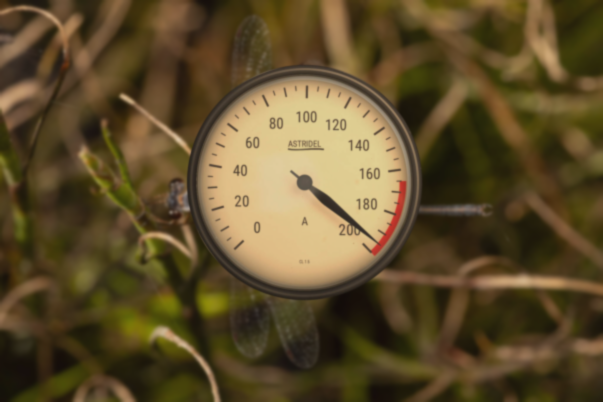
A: 195A
